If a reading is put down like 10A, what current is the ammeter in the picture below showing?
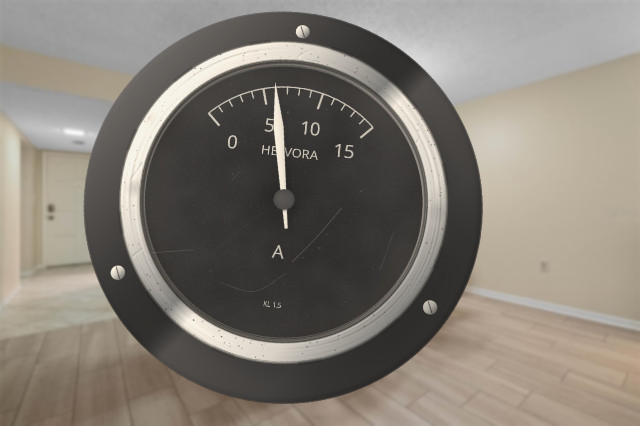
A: 6A
